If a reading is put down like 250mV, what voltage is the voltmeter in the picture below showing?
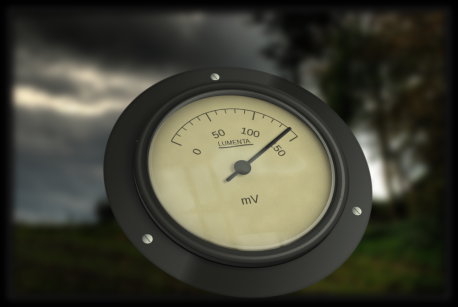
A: 140mV
